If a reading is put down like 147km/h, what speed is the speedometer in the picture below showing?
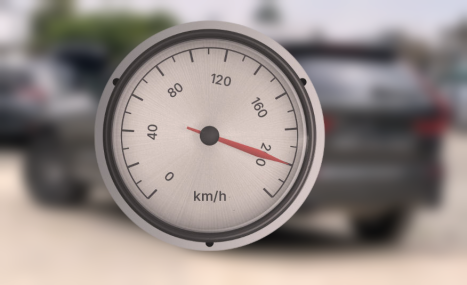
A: 200km/h
